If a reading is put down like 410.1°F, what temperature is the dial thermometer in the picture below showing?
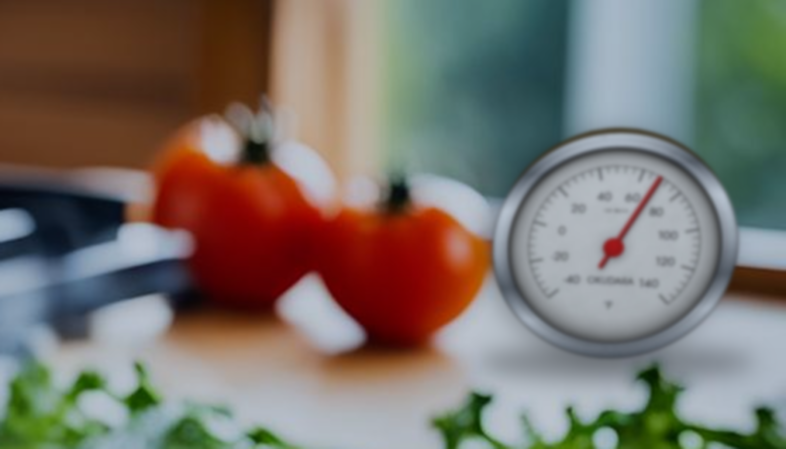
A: 68°F
